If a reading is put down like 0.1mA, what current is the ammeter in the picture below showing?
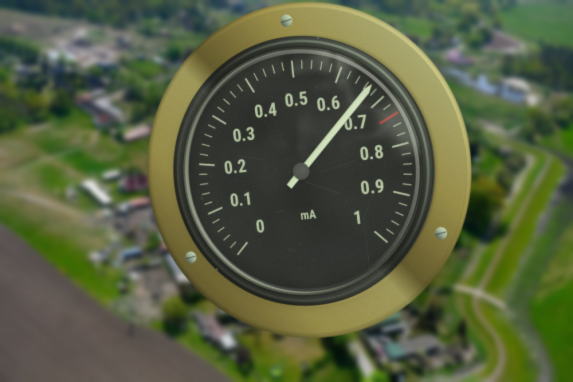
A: 0.67mA
